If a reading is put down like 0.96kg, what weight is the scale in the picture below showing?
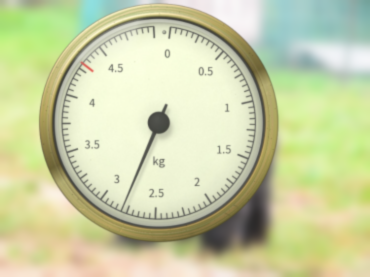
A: 2.8kg
